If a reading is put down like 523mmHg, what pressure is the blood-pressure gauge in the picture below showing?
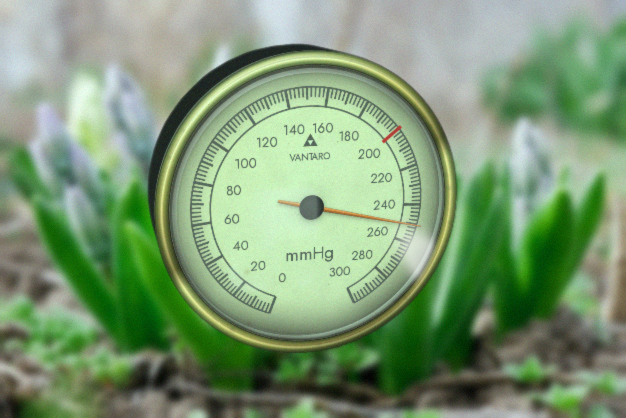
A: 250mmHg
